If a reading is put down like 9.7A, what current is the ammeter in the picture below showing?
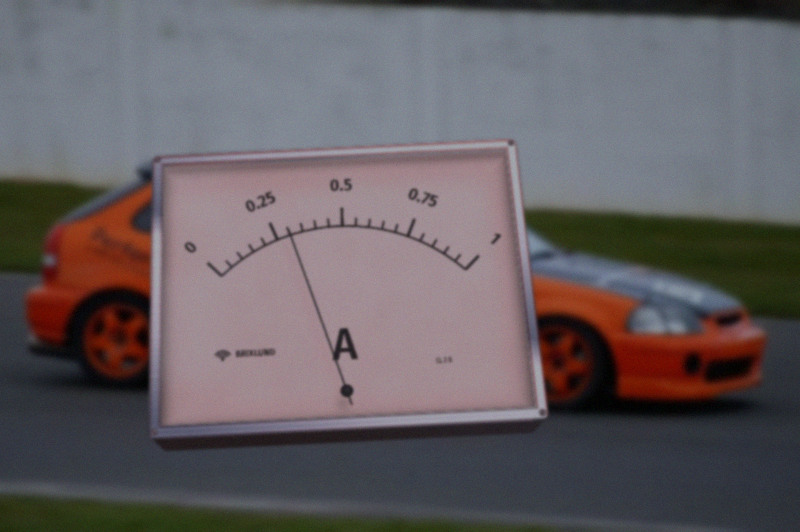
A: 0.3A
